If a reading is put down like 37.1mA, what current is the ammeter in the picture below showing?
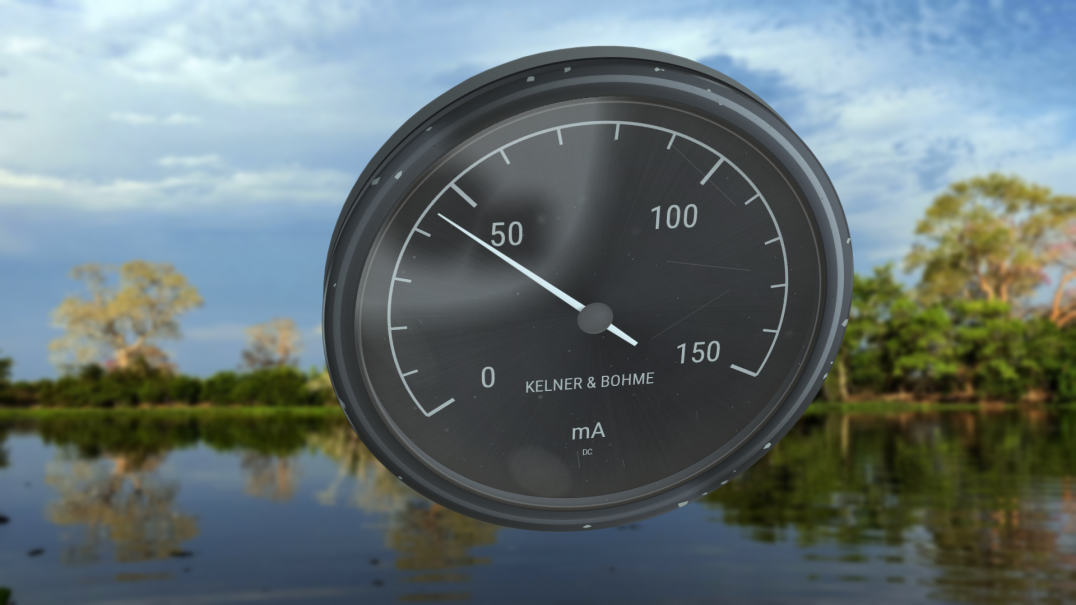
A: 45mA
